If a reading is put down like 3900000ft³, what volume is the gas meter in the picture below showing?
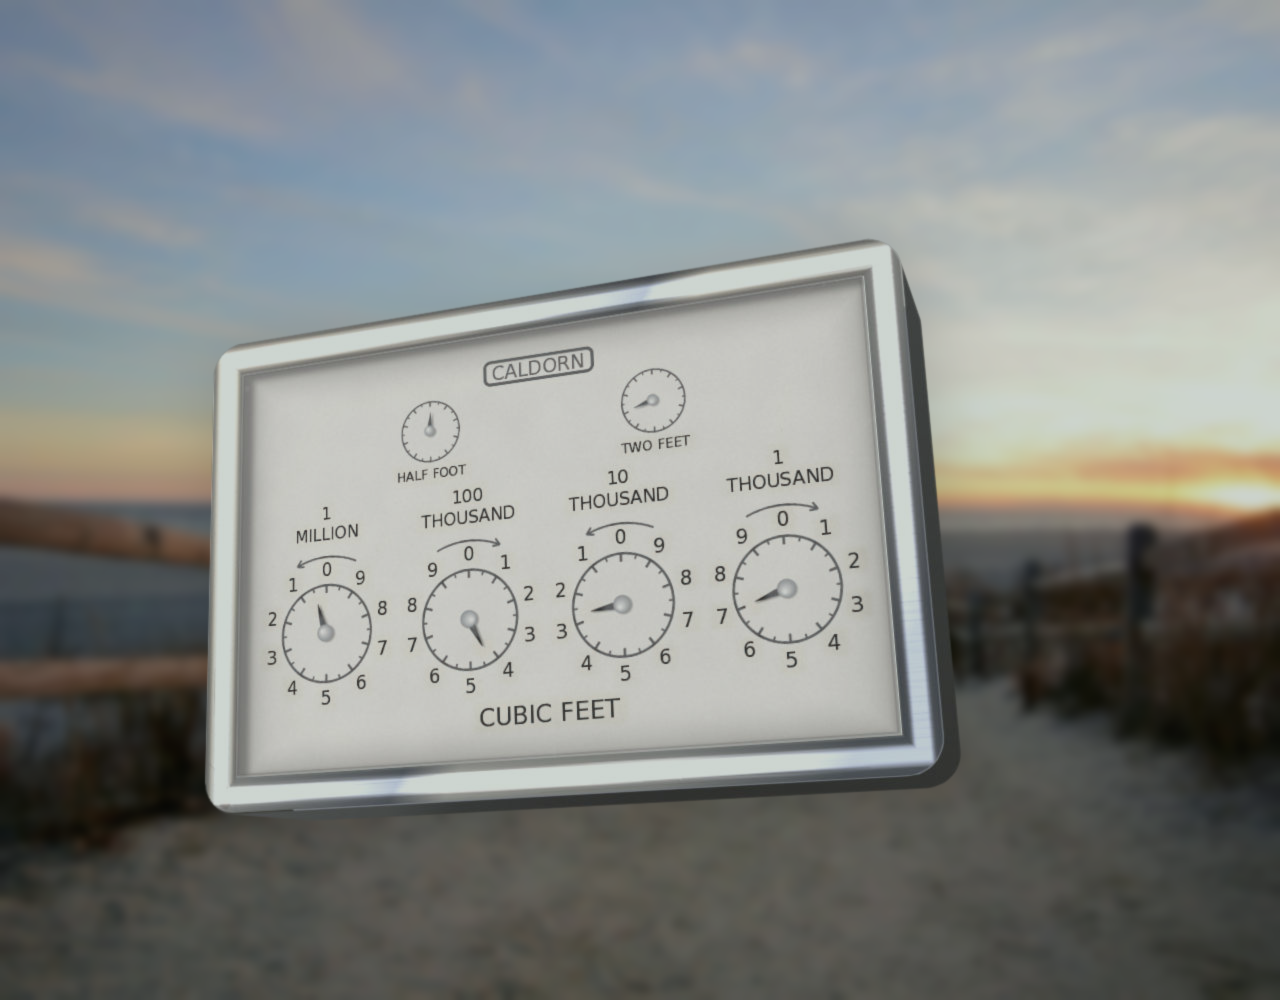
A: 42700ft³
